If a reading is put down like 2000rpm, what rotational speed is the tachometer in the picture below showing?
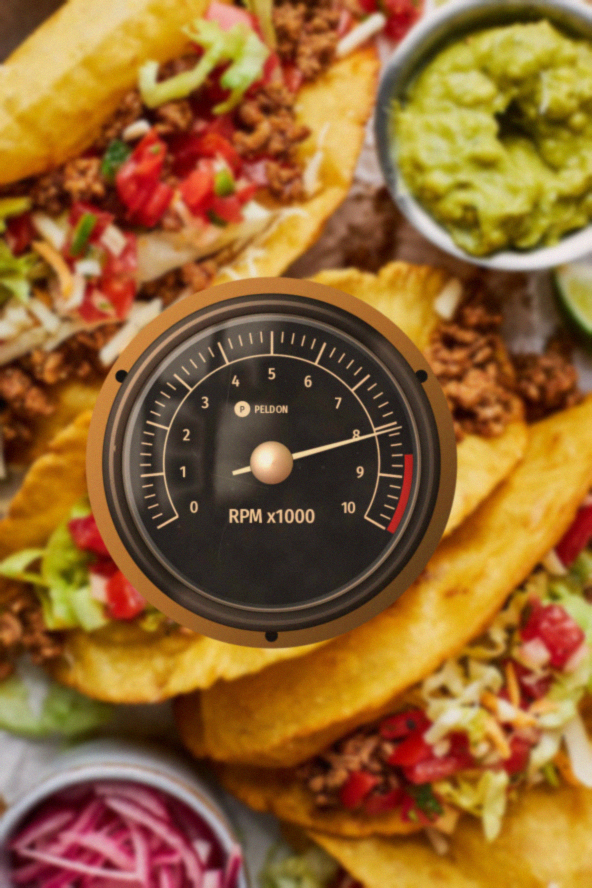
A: 8100rpm
